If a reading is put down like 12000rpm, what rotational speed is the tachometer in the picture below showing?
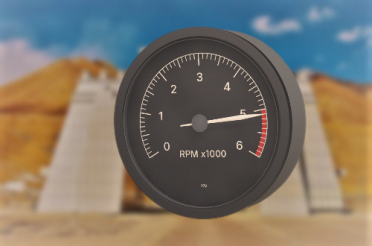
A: 5100rpm
